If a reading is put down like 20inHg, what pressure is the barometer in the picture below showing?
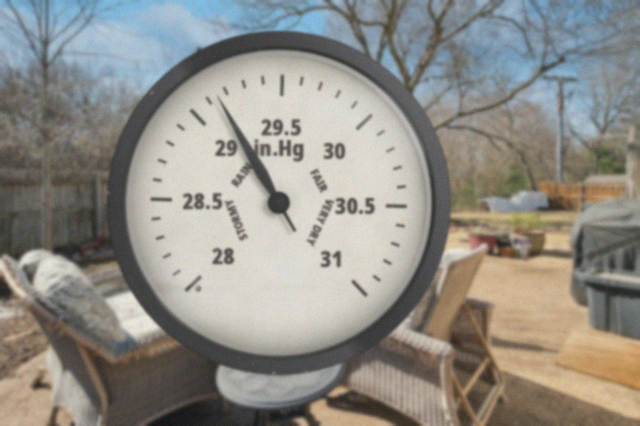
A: 29.15inHg
